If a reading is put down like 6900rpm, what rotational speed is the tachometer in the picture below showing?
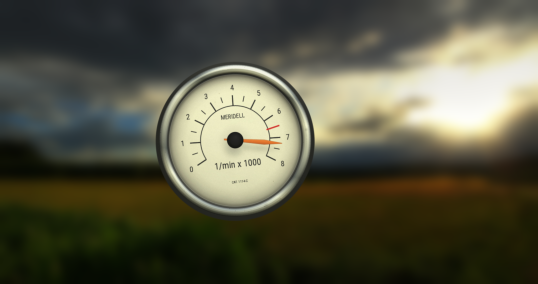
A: 7250rpm
